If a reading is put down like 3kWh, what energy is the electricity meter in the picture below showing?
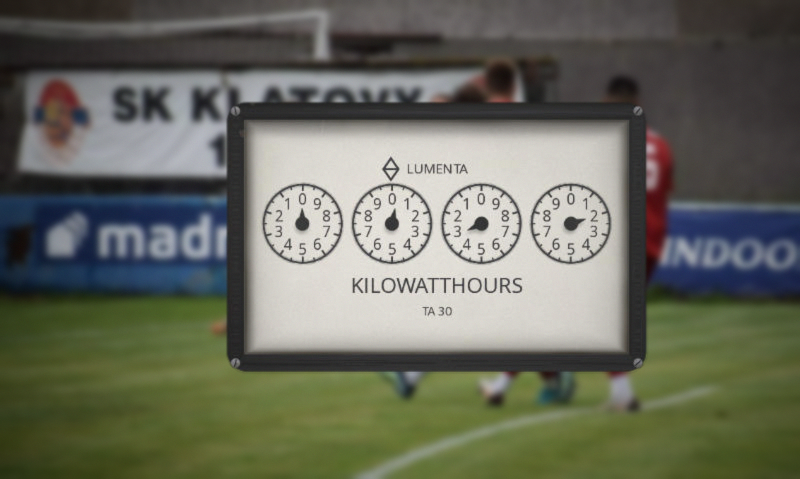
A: 32kWh
